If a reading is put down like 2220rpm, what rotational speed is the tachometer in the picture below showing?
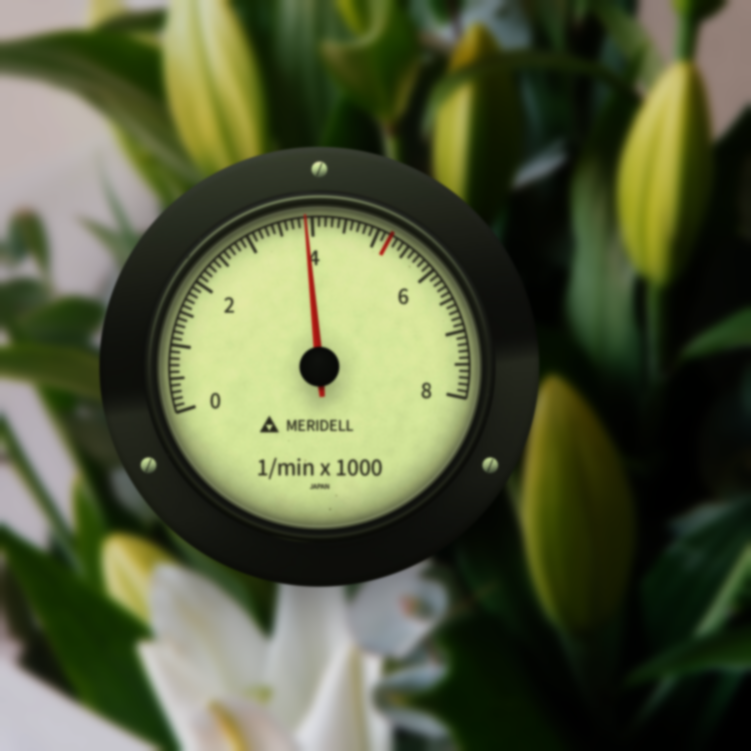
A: 3900rpm
